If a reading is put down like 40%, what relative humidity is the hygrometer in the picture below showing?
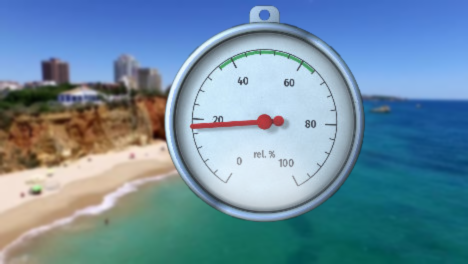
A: 18%
